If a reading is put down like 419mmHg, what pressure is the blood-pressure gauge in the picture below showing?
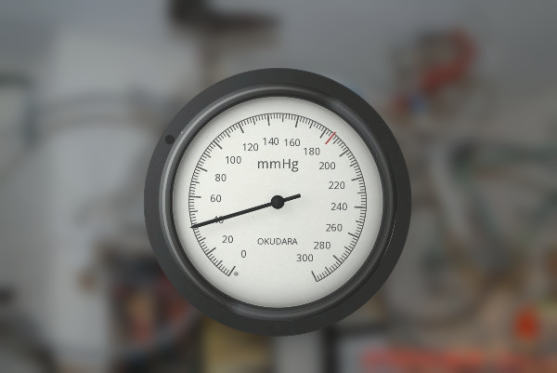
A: 40mmHg
